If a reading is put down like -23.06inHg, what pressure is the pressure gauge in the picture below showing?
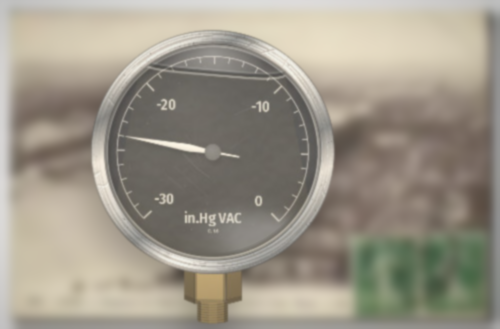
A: -24inHg
